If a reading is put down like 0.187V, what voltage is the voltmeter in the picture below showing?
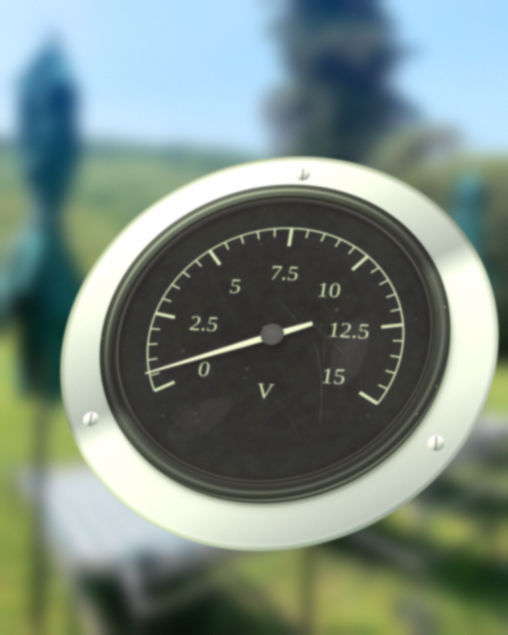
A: 0.5V
